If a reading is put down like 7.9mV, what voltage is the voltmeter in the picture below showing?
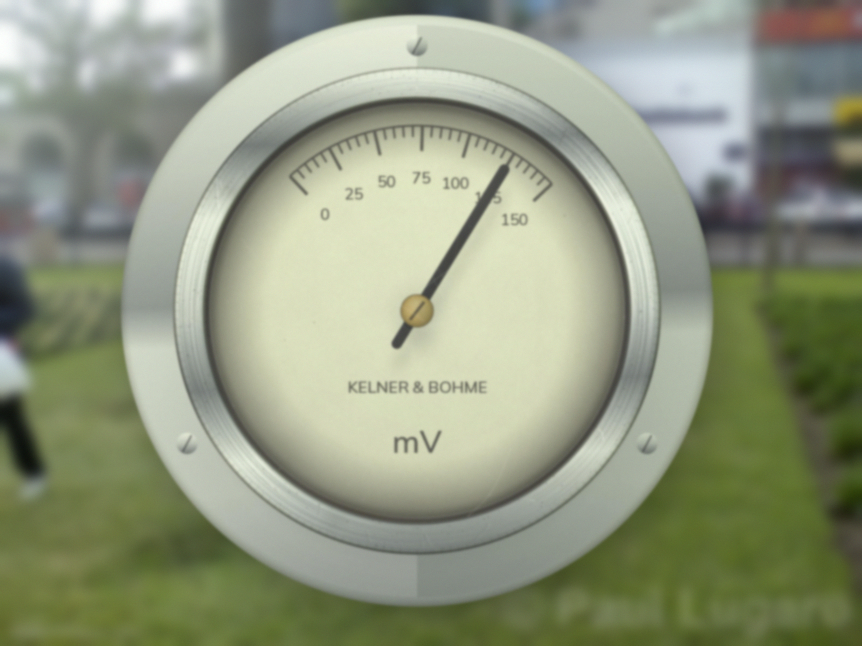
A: 125mV
